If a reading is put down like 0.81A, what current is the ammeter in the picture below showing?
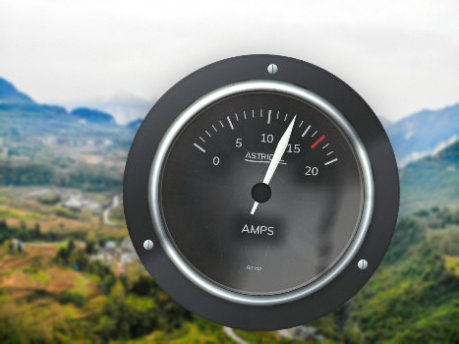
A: 13A
